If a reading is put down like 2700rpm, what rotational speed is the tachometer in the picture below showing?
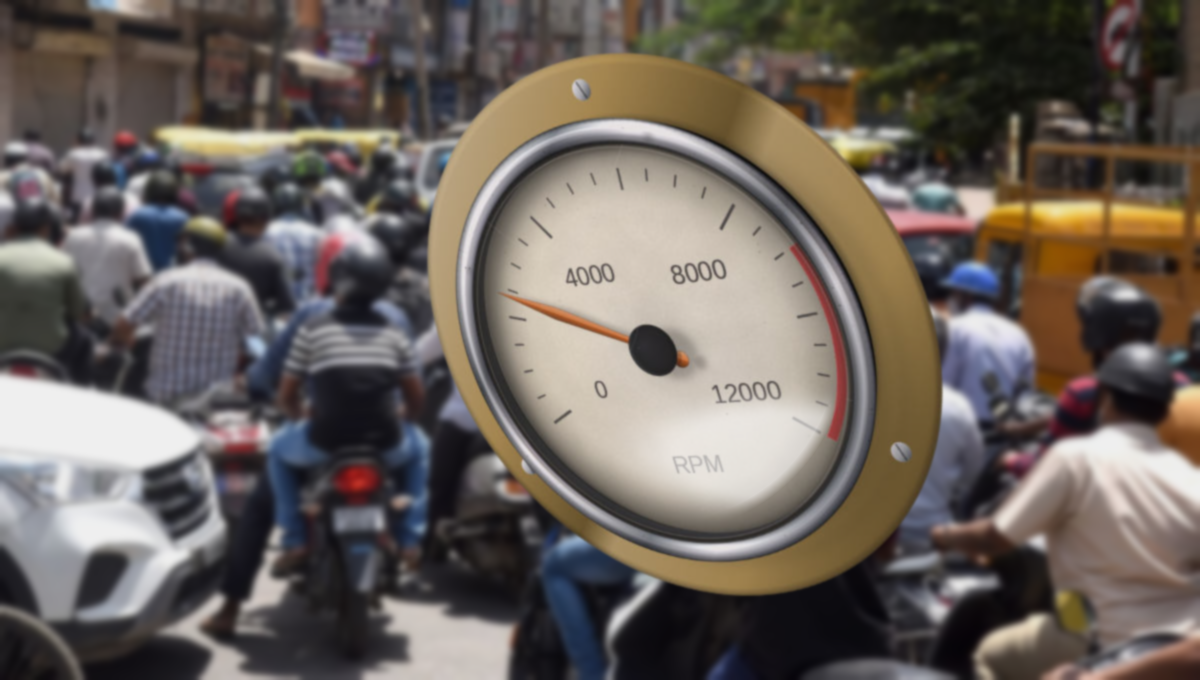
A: 2500rpm
